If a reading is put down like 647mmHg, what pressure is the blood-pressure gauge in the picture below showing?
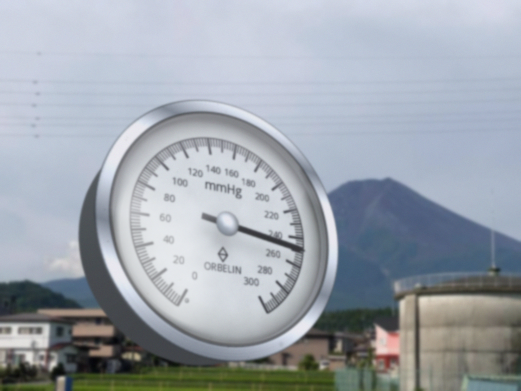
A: 250mmHg
